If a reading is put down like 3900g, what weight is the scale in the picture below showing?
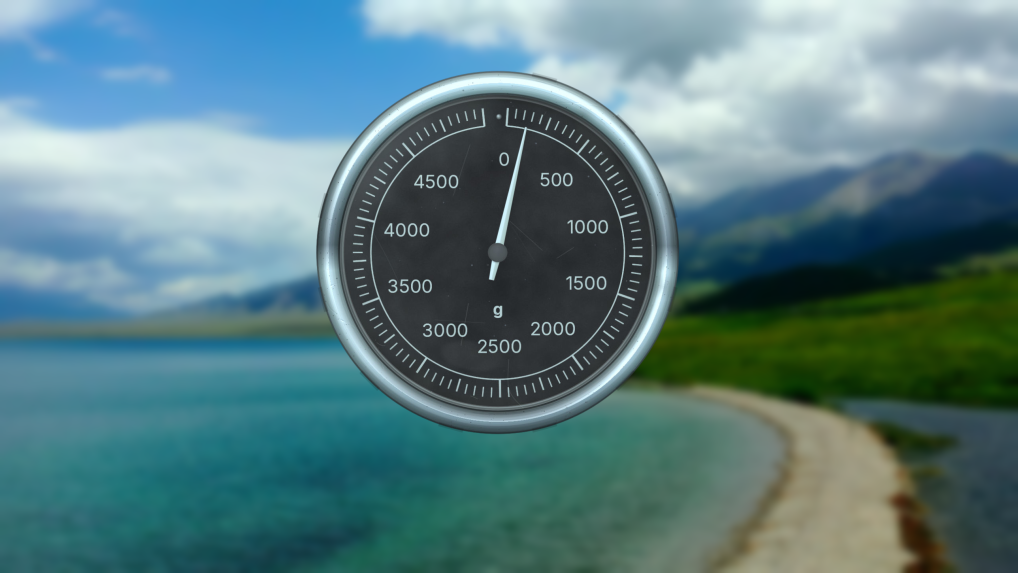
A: 125g
